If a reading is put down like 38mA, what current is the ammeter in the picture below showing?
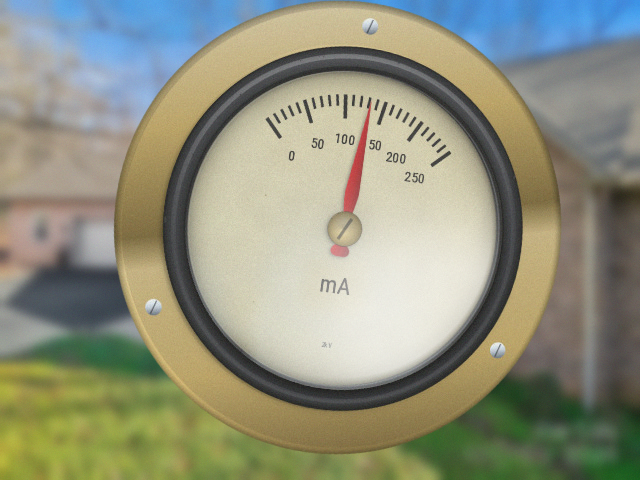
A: 130mA
